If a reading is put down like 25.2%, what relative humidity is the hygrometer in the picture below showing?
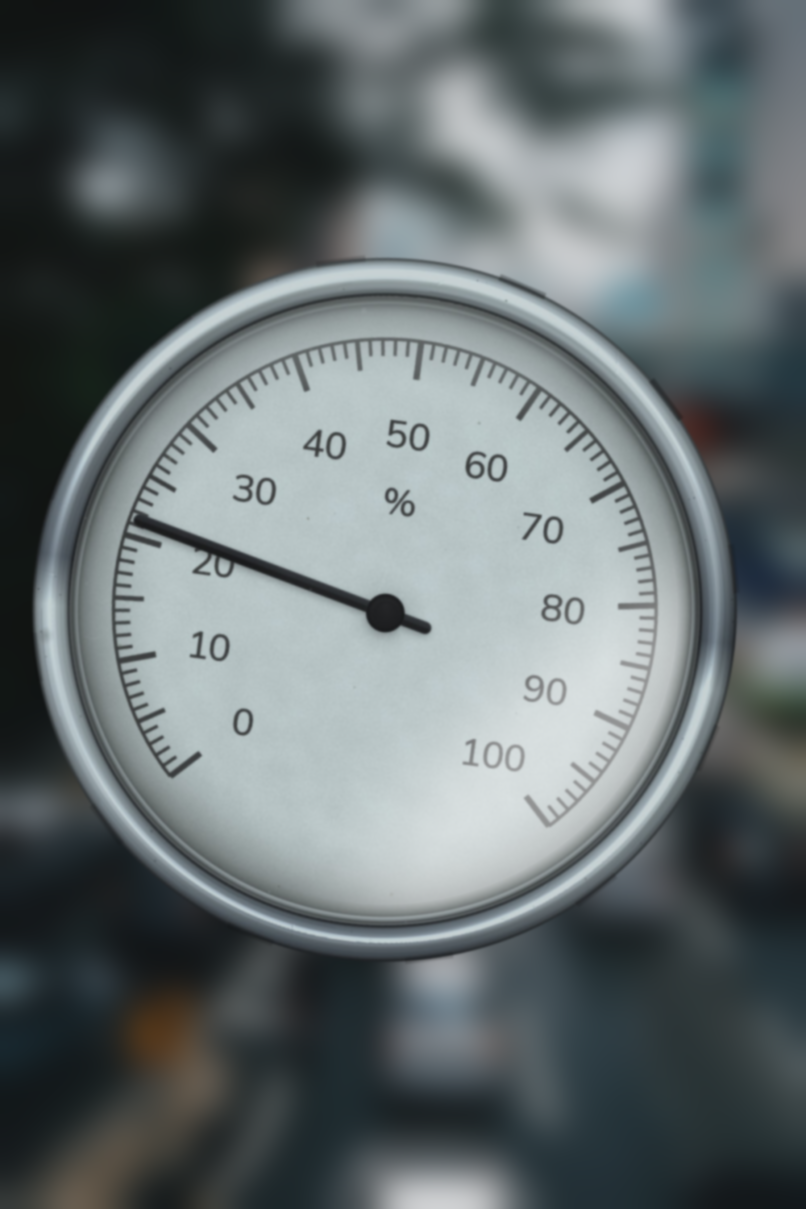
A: 21.5%
